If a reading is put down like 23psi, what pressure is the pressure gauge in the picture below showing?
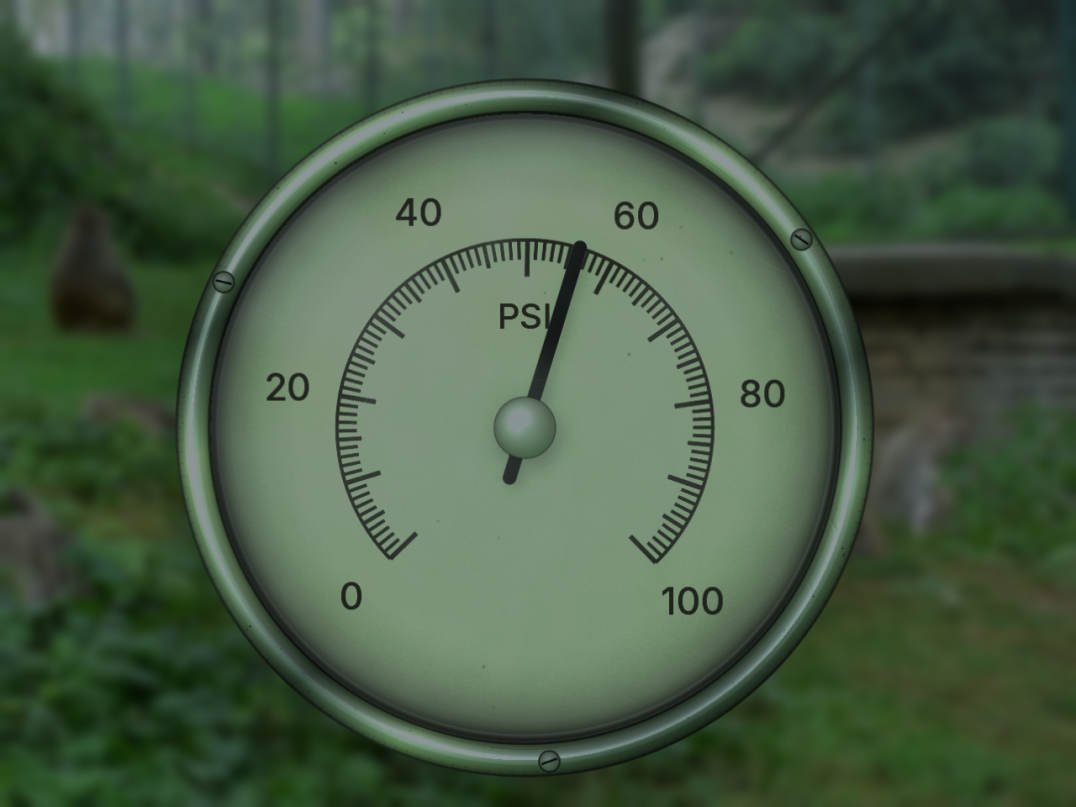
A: 56psi
